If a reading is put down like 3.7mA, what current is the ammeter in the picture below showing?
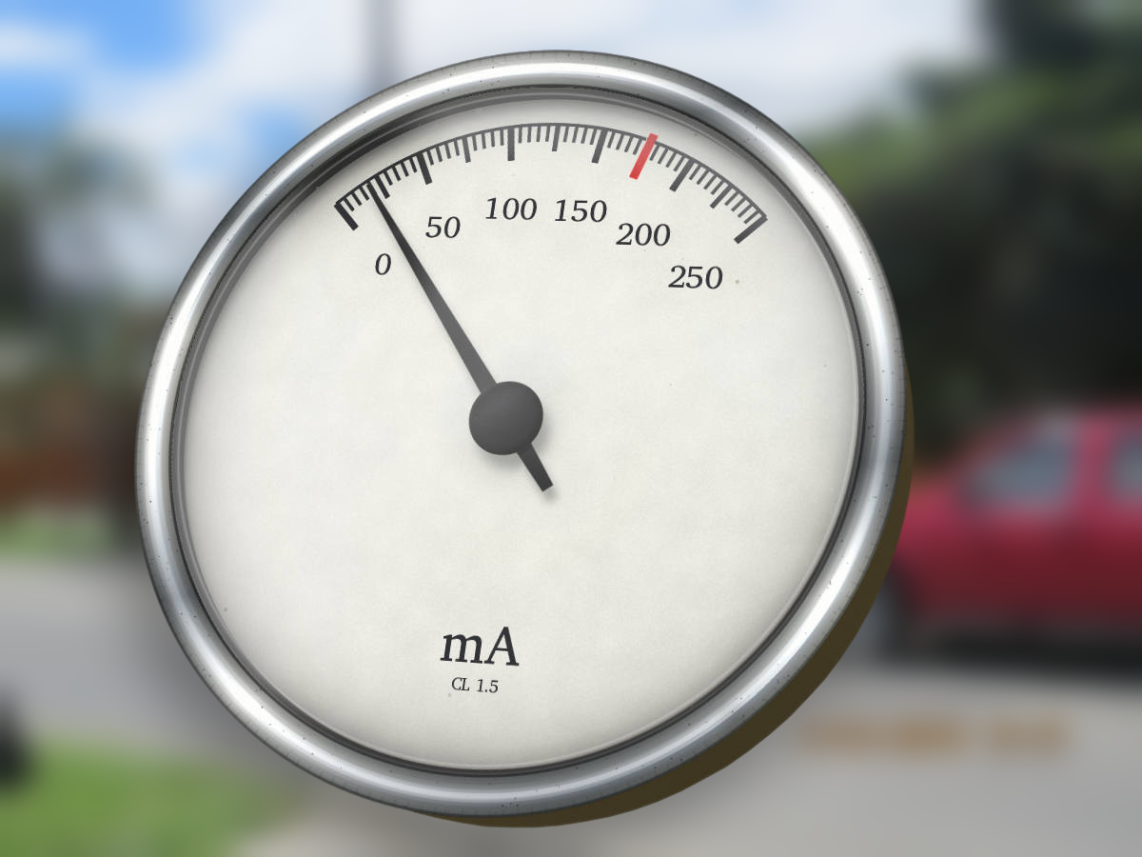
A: 20mA
